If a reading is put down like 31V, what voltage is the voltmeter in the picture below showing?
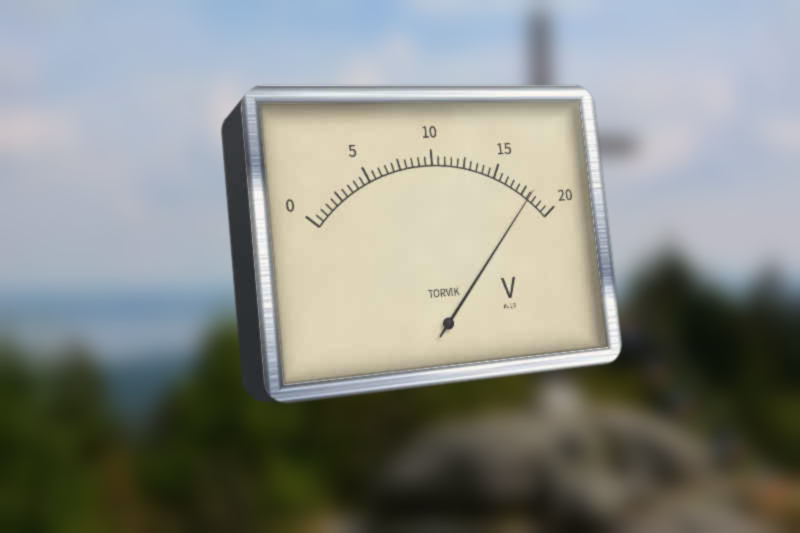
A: 18V
